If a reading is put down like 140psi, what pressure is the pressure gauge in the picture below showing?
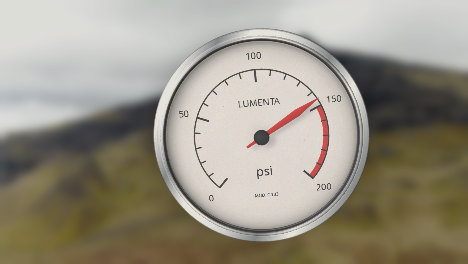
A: 145psi
